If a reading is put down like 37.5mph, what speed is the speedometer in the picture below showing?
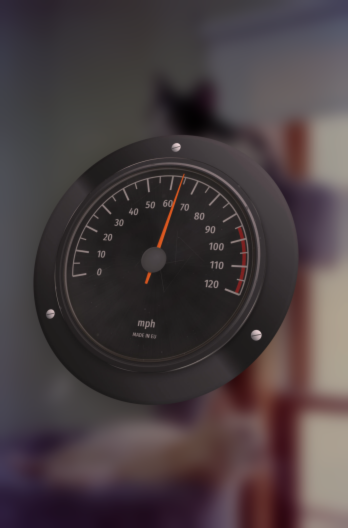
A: 65mph
